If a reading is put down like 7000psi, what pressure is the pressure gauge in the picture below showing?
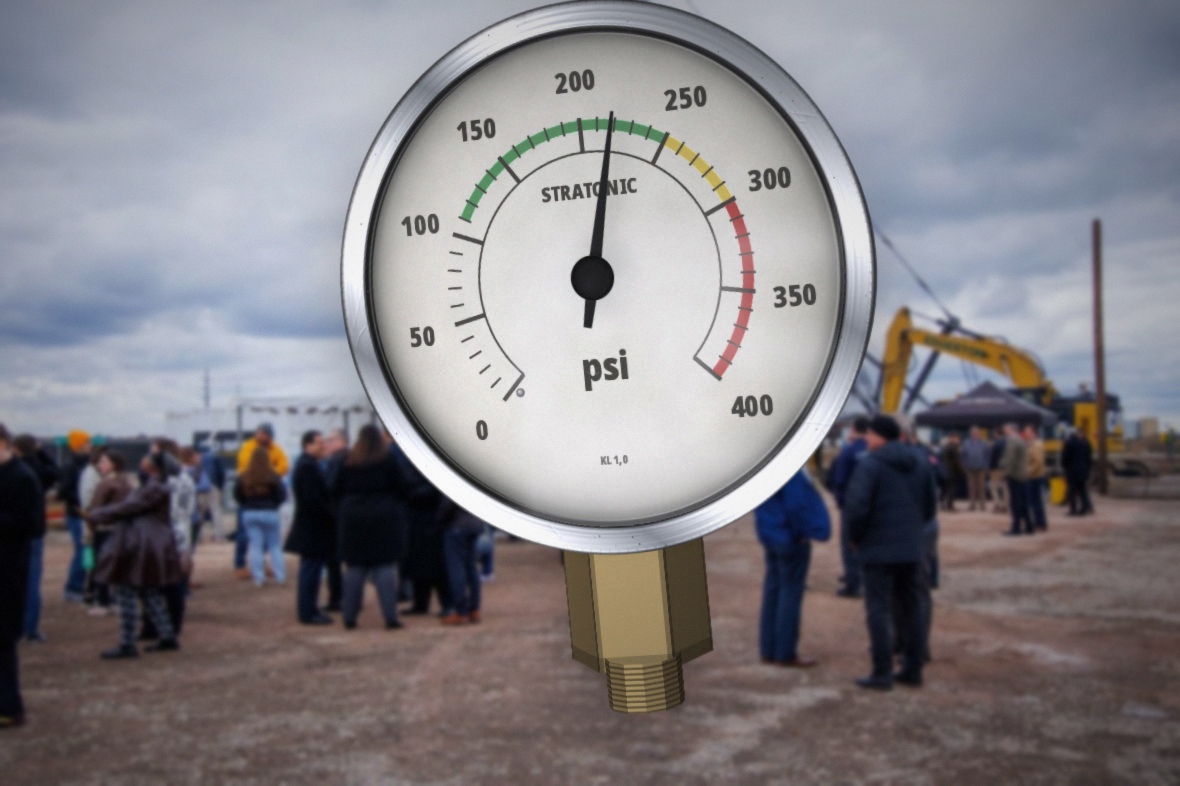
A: 220psi
